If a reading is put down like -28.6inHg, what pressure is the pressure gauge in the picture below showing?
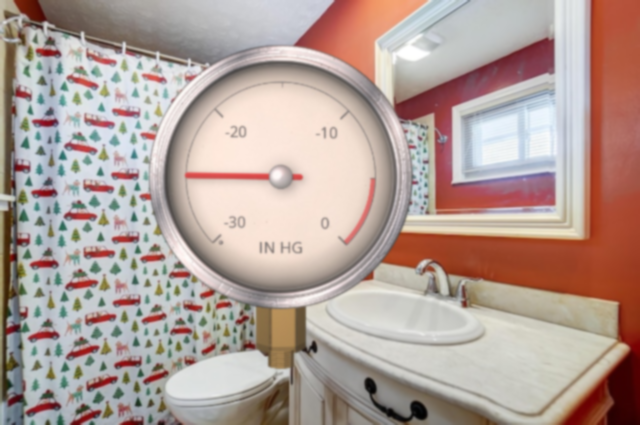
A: -25inHg
